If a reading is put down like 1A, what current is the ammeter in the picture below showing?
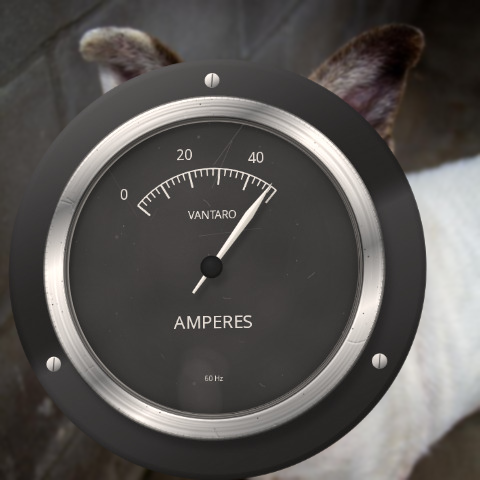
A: 48A
